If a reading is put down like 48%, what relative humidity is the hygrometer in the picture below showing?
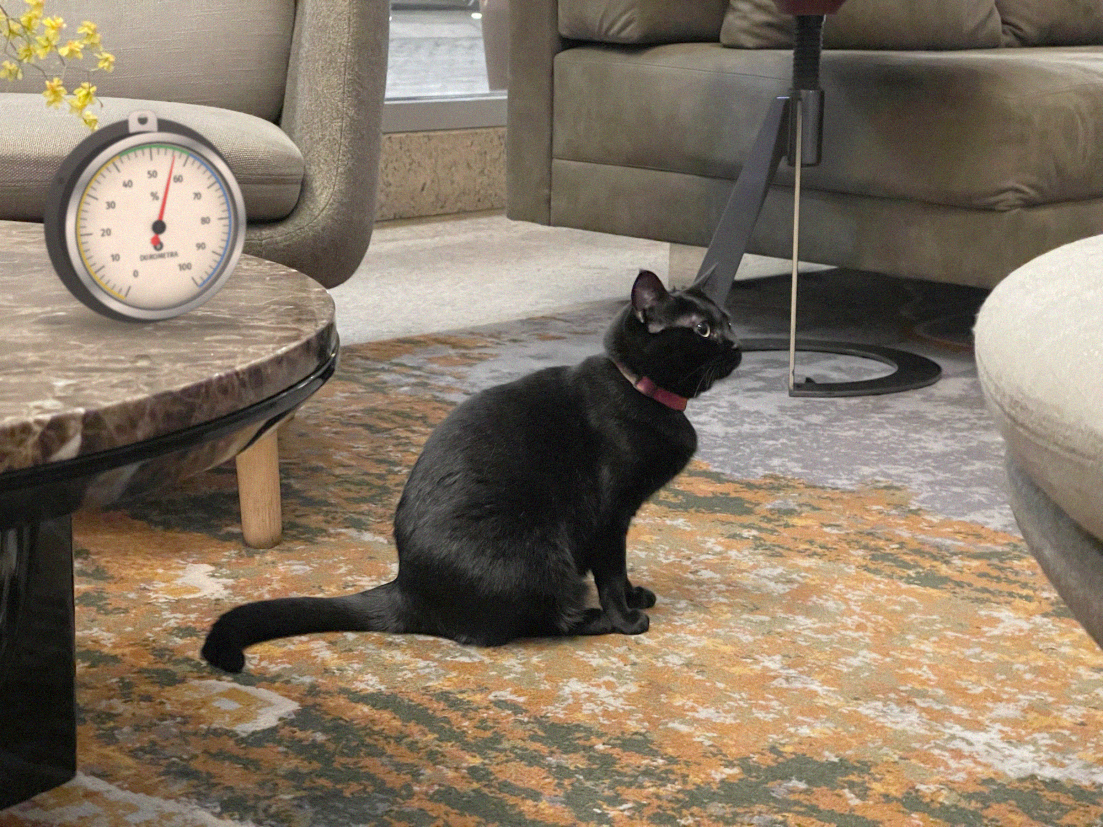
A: 56%
